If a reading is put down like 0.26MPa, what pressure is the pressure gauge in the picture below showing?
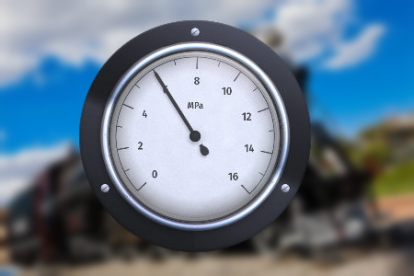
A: 6MPa
